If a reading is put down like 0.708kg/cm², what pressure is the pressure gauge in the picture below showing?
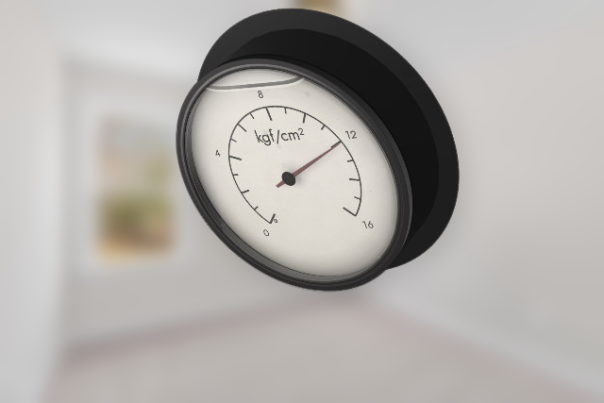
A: 12kg/cm²
